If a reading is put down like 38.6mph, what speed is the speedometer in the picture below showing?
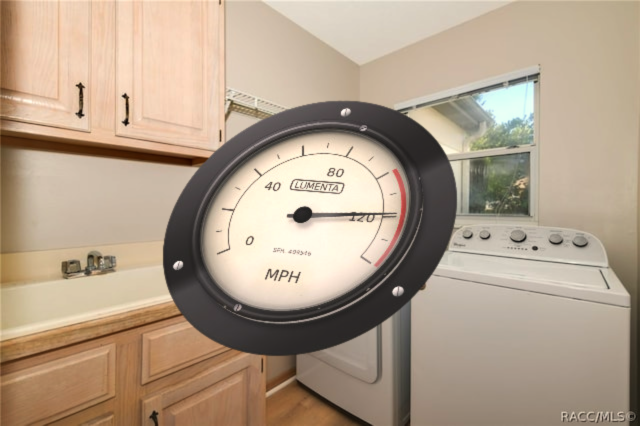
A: 120mph
